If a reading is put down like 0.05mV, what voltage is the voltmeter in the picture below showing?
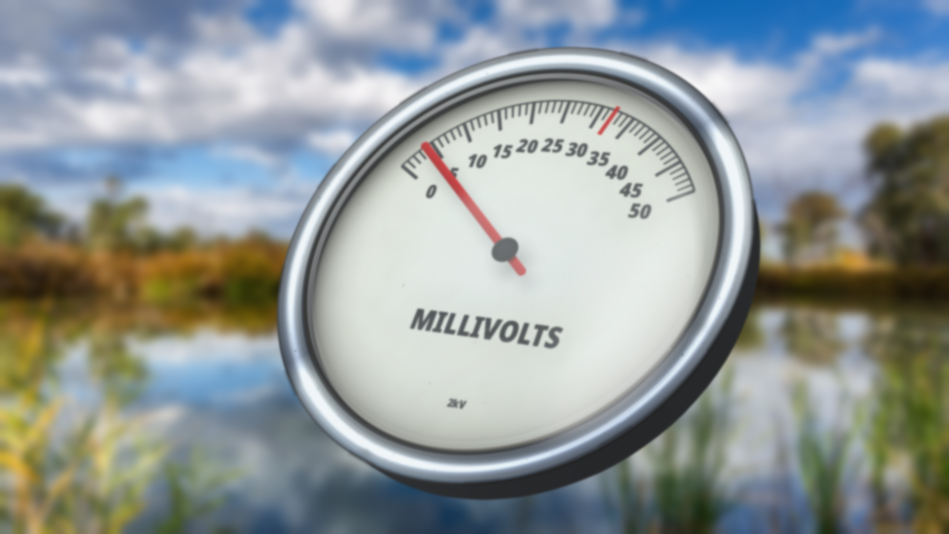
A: 4mV
